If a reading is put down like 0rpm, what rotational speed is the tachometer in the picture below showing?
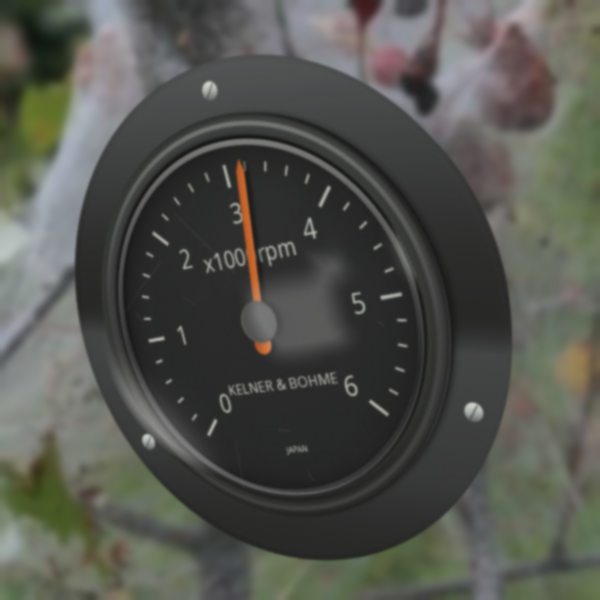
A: 3200rpm
